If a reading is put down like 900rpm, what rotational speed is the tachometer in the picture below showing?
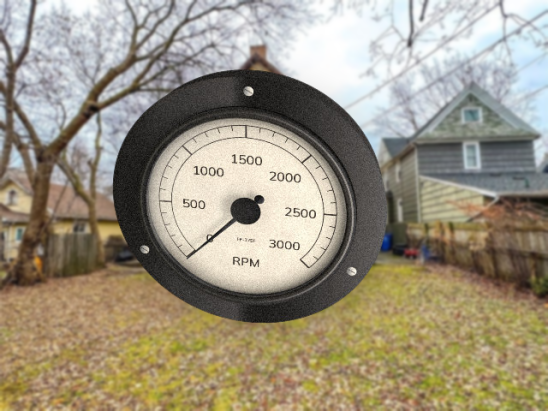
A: 0rpm
